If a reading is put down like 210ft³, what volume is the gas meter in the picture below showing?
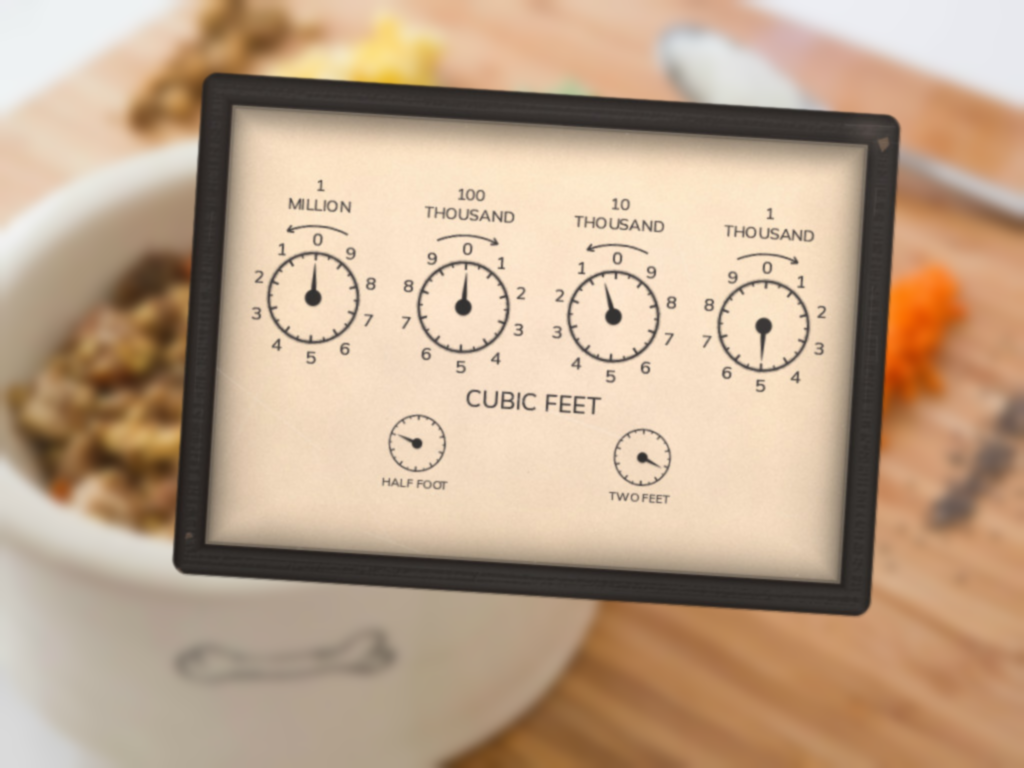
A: 500ft³
